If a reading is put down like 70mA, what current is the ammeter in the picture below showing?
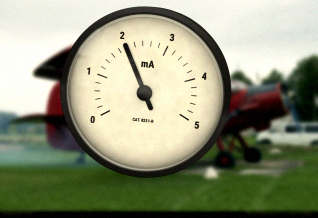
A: 2mA
